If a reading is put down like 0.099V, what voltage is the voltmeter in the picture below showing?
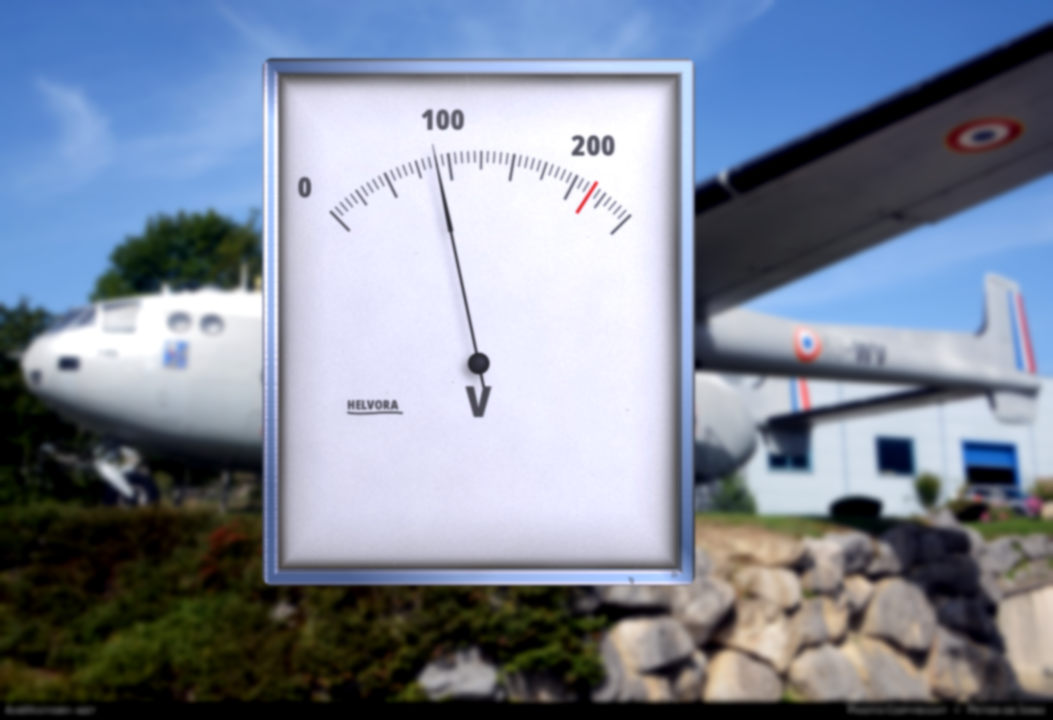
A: 90V
